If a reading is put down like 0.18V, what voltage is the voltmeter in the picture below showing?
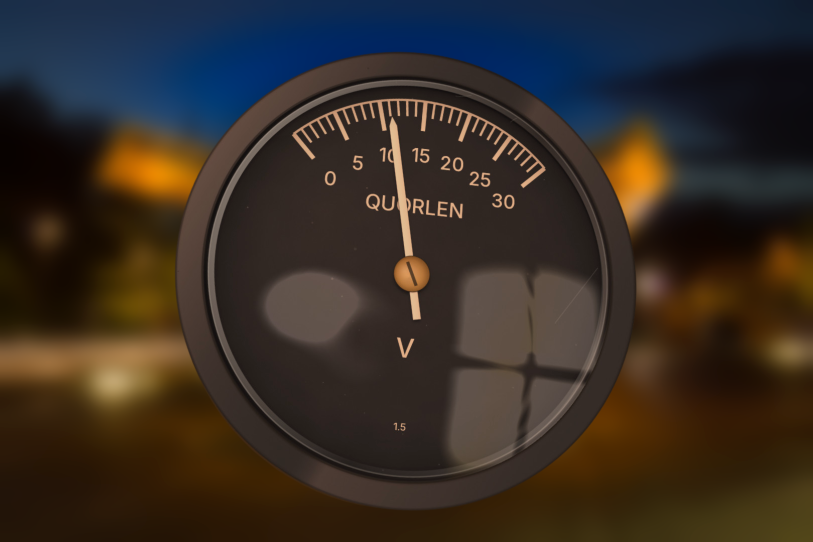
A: 11V
